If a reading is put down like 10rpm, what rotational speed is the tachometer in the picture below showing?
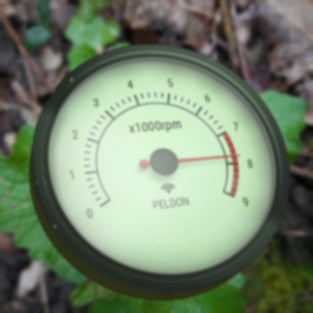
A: 7800rpm
